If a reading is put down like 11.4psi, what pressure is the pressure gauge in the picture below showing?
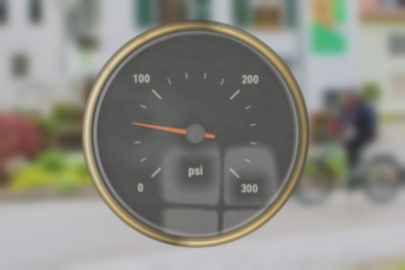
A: 60psi
